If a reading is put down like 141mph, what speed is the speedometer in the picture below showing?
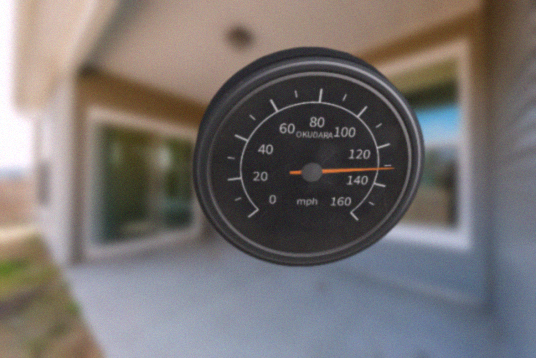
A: 130mph
